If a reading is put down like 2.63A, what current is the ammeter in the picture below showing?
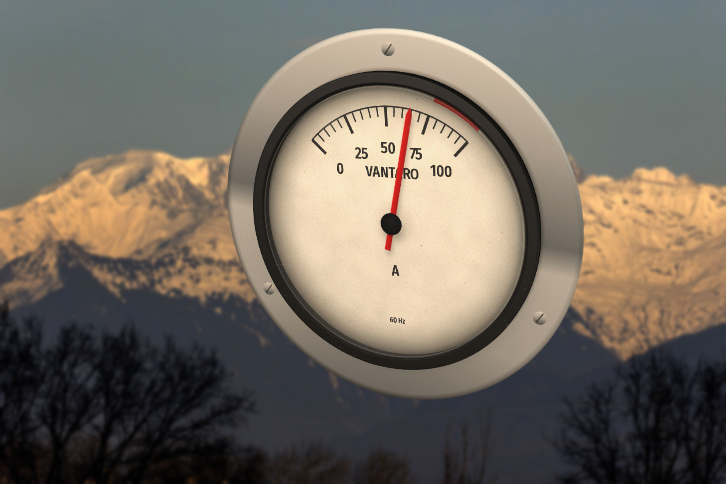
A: 65A
